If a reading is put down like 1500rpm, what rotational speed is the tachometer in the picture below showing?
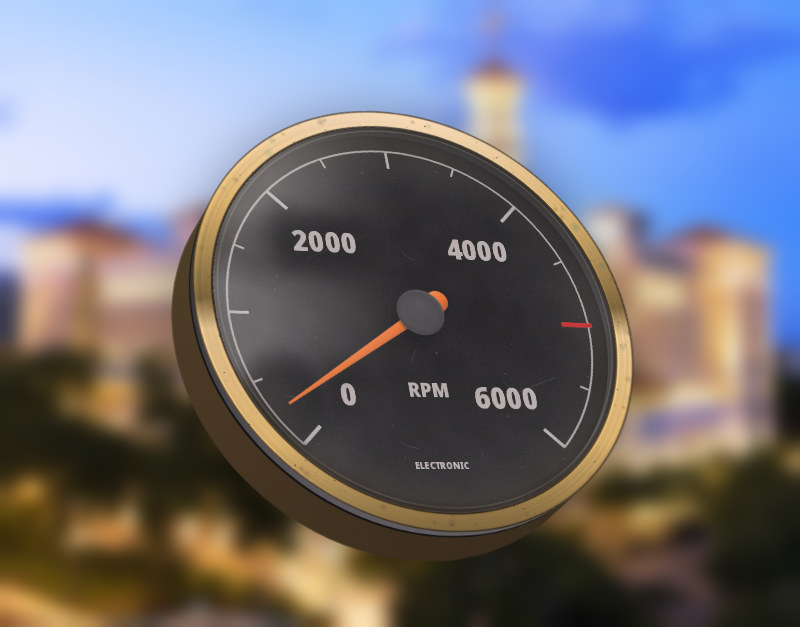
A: 250rpm
